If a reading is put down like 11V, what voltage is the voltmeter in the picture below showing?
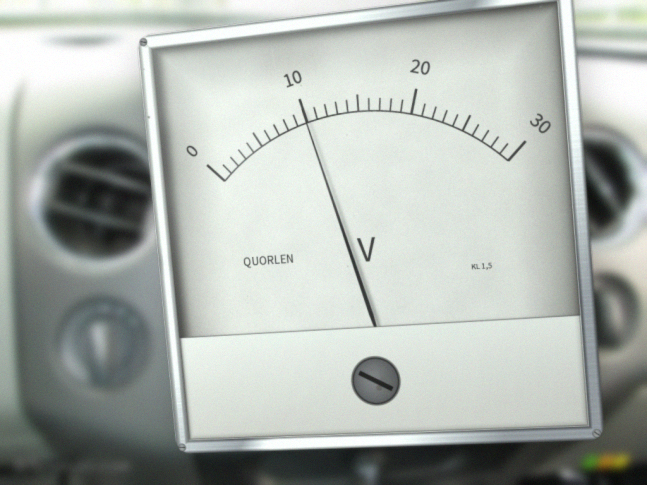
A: 10V
